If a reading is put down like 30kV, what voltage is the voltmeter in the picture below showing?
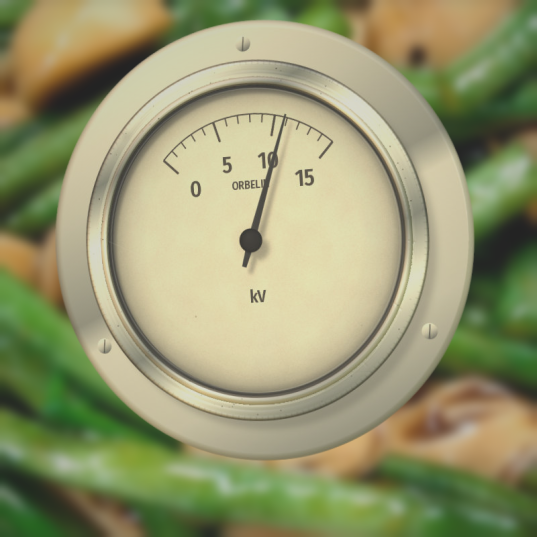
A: 11kV
